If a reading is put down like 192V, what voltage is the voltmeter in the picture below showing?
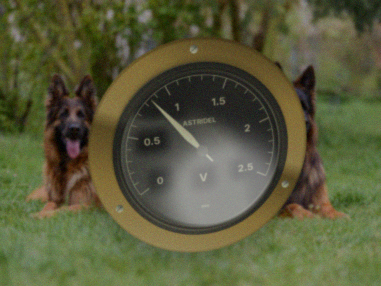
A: 0.85V
